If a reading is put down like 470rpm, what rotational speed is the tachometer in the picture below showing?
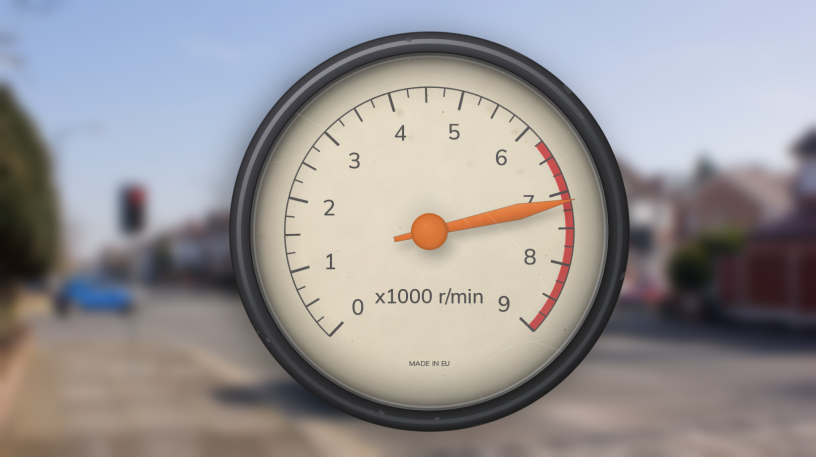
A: 7125rpm
